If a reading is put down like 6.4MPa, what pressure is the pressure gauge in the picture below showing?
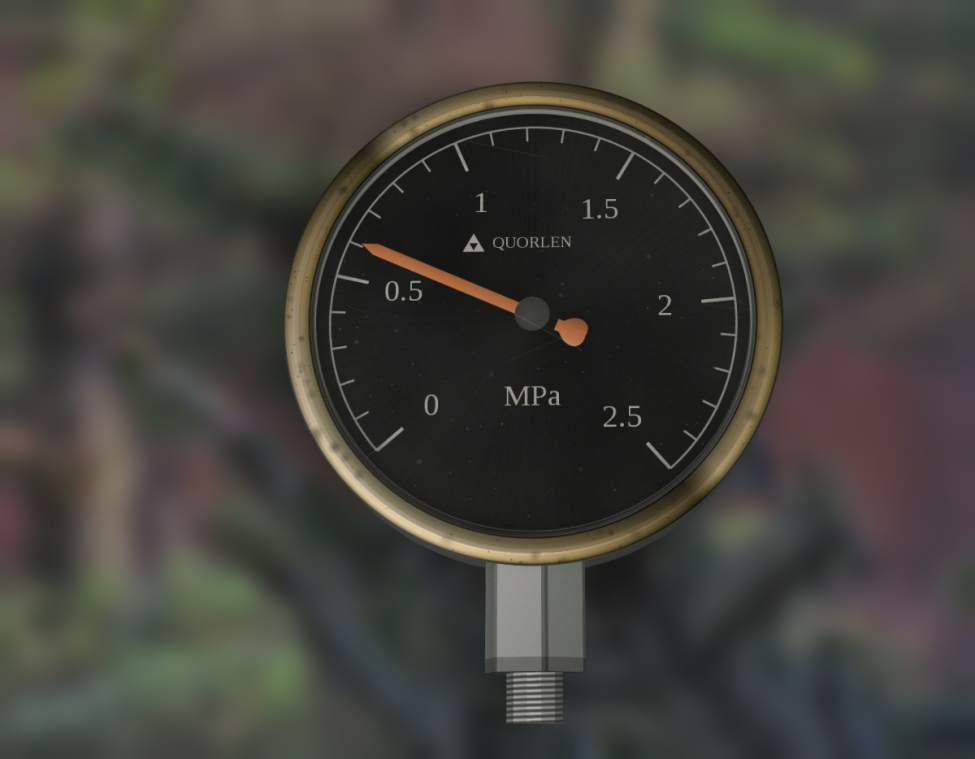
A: 0.6MPa
